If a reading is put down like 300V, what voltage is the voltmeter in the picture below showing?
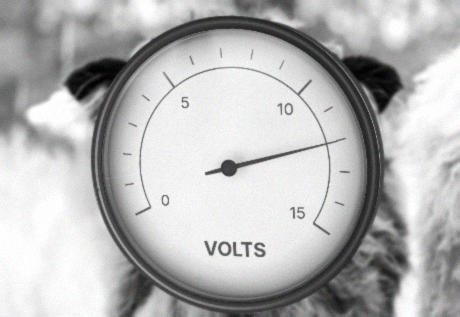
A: 12V
